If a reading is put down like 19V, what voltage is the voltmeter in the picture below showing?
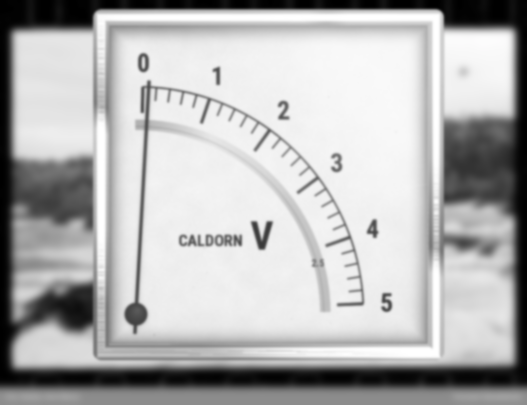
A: 0.1V
